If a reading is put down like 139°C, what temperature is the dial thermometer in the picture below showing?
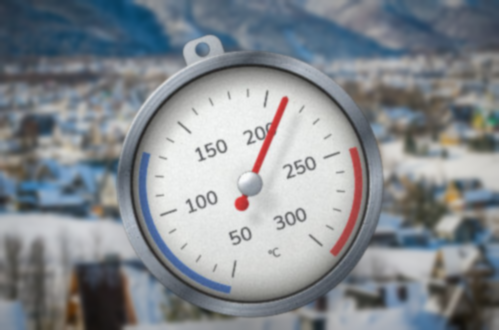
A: 210°C
